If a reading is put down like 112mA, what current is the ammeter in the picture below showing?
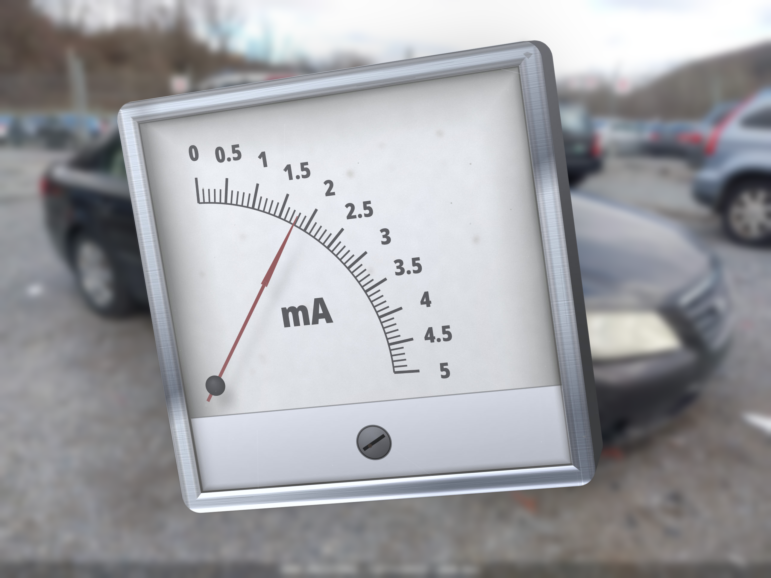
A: 1.8mA
